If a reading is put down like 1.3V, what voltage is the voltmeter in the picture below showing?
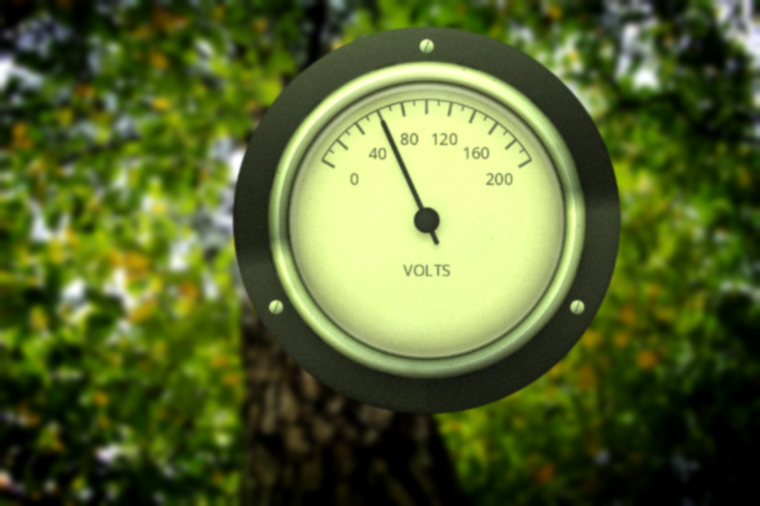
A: 60V
